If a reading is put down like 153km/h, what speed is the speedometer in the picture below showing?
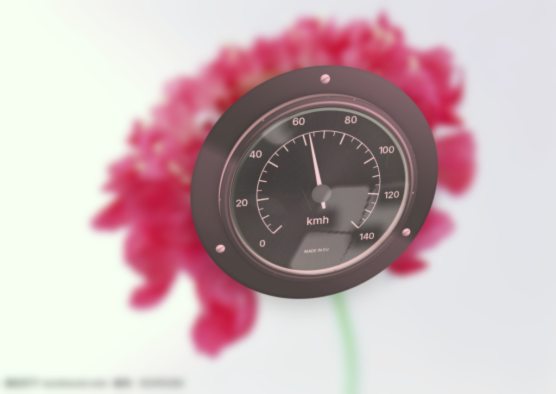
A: 62.5km/h
